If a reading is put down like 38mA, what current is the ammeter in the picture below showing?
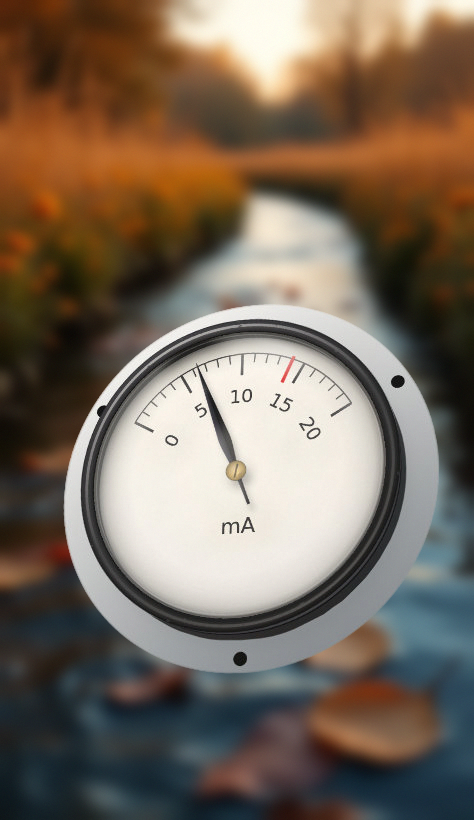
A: 6.5mA
